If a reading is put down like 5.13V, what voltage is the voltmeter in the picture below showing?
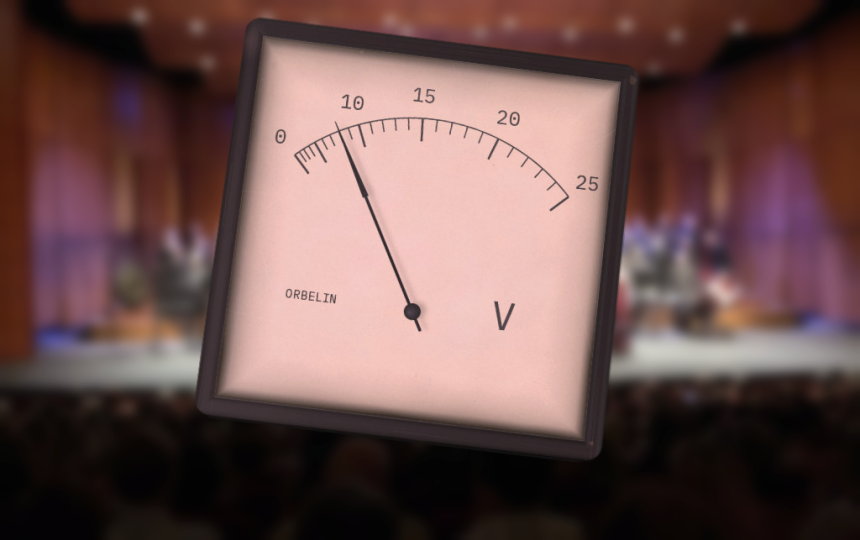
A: 8V
